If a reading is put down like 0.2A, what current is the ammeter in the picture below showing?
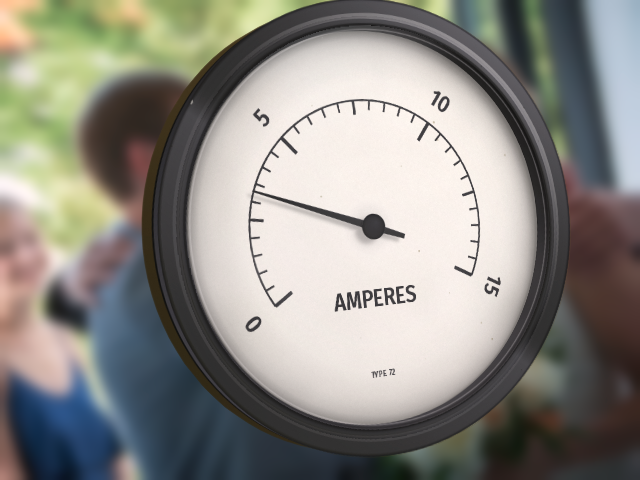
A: 3.25A
